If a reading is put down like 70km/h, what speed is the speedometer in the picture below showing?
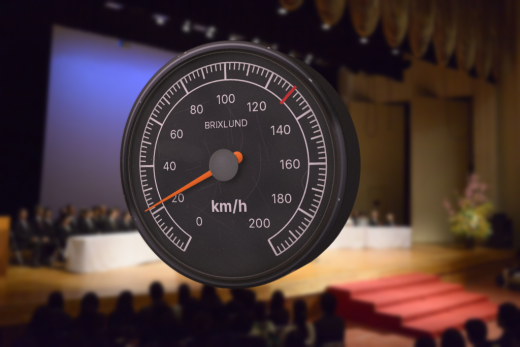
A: 22km/h
